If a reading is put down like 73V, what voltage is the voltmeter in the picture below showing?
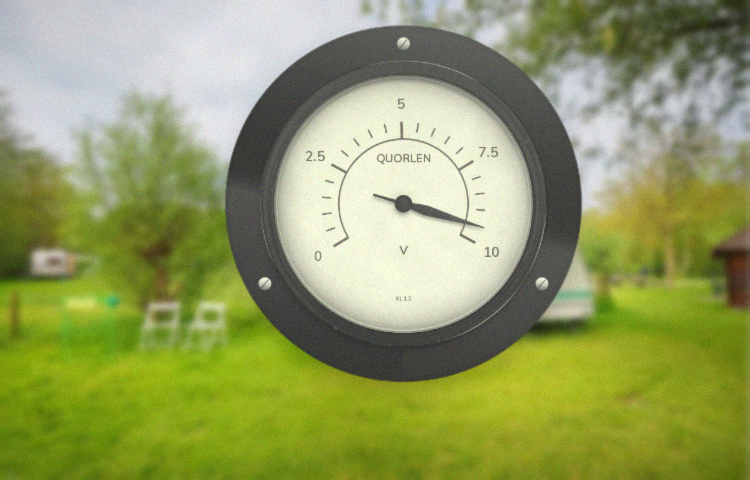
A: 9.5V
